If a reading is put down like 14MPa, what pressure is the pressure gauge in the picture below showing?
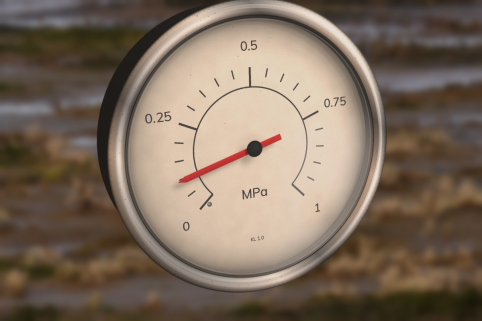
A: 0.1MPa
